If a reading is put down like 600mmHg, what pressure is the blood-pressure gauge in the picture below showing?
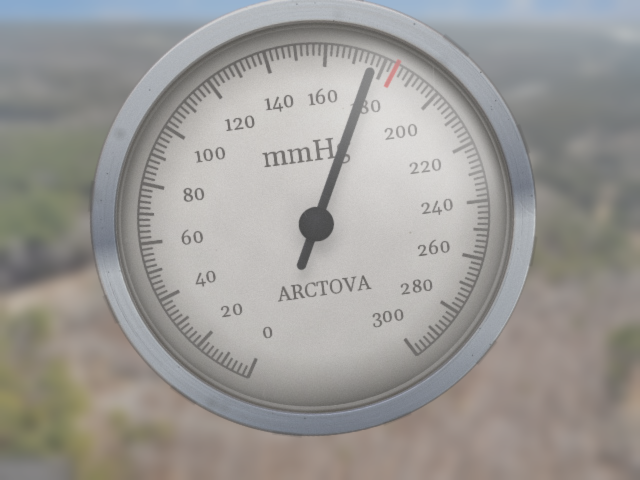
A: 176mmHg
